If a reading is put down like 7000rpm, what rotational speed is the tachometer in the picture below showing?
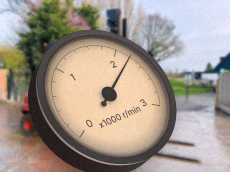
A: 2200rpm
